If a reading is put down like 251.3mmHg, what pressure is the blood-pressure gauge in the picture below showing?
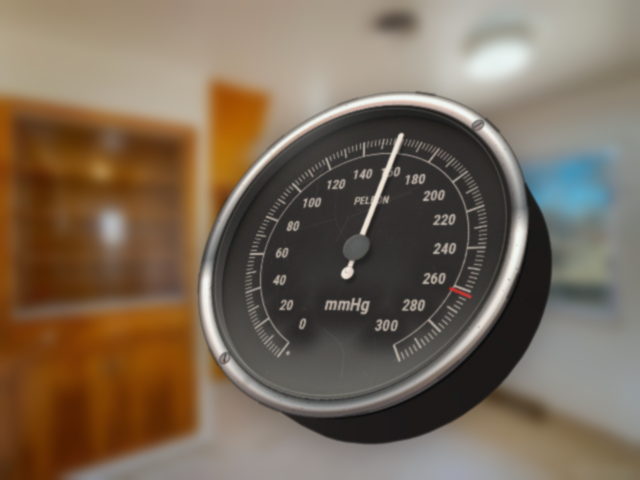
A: 160mmHg
